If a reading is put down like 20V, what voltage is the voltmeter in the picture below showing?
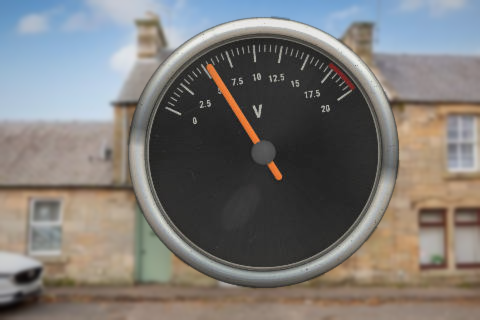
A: 5.5V
